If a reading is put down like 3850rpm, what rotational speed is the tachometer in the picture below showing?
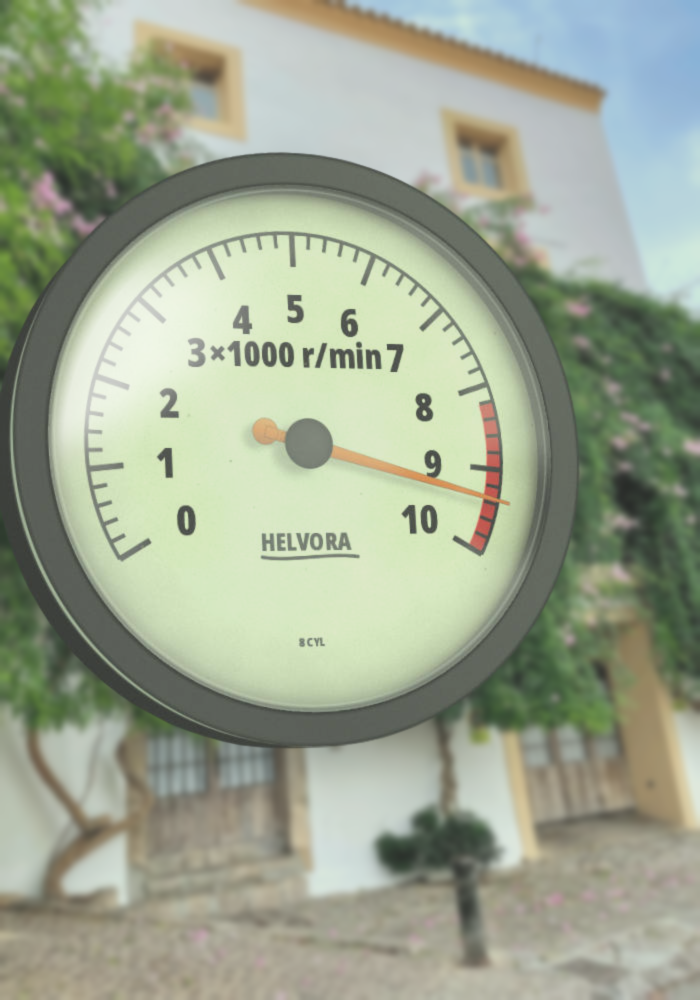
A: 9400rpm
